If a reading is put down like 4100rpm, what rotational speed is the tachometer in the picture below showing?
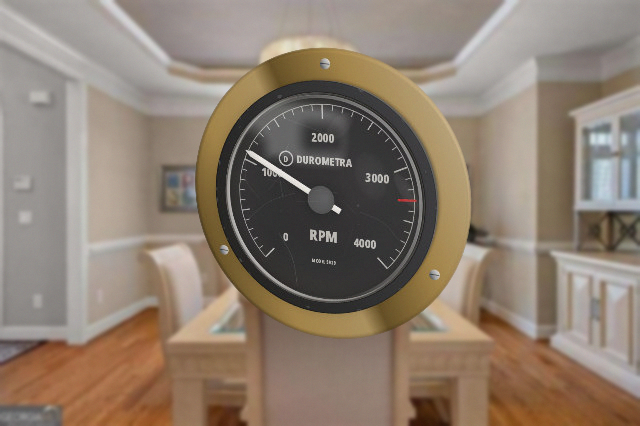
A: 1100rpm
